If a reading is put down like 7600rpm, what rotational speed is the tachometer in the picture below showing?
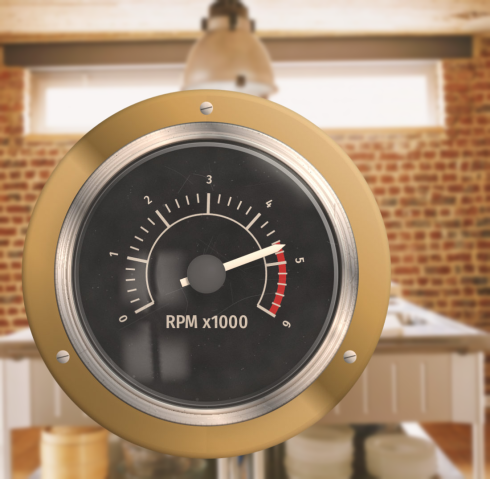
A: 4700rpm
